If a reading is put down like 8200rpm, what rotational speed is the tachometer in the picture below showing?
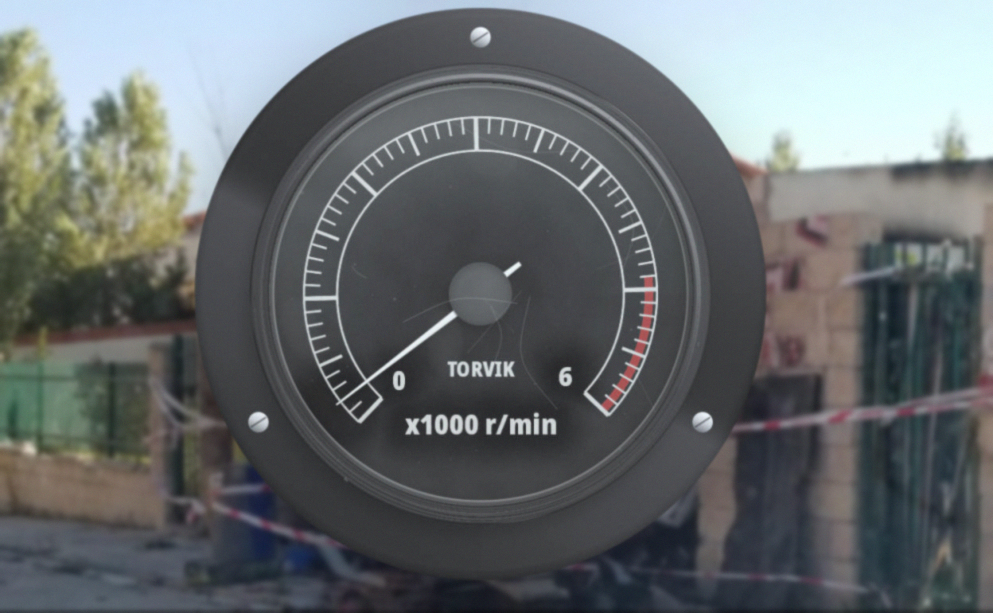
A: 200rpm
